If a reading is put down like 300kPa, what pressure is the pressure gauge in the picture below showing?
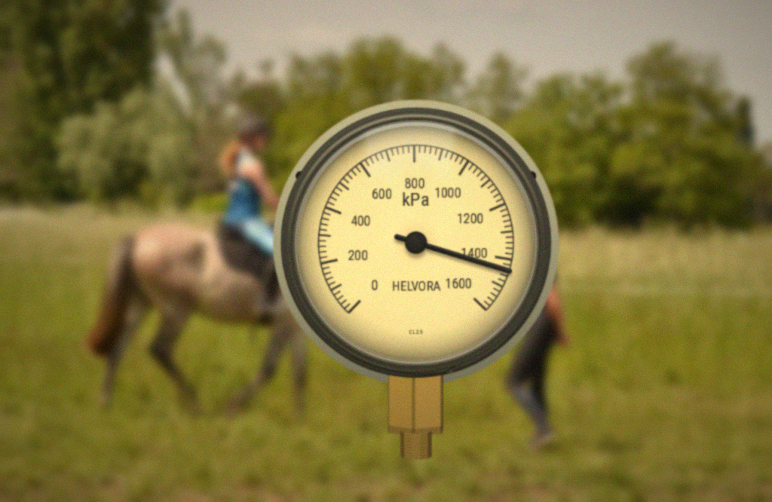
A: 1440kPa
